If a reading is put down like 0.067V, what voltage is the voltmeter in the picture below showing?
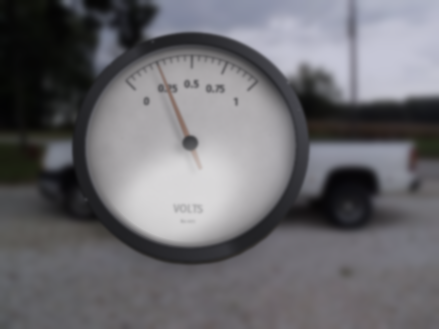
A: 0.25V
